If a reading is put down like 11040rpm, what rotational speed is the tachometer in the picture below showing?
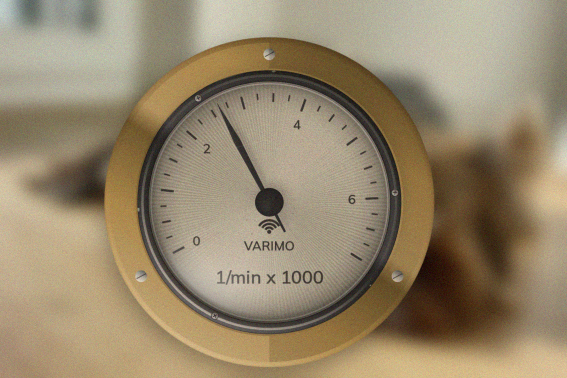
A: 2625rpm
